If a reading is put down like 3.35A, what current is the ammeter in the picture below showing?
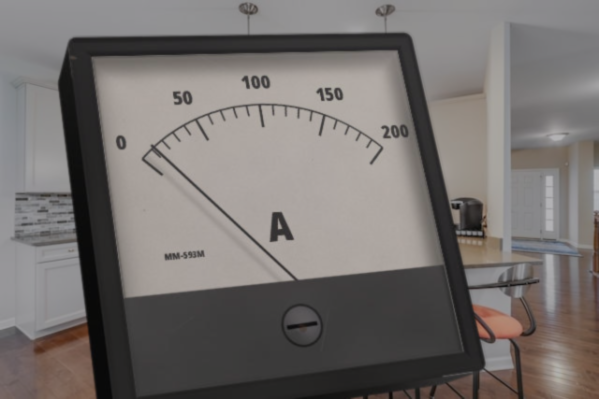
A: 10A
